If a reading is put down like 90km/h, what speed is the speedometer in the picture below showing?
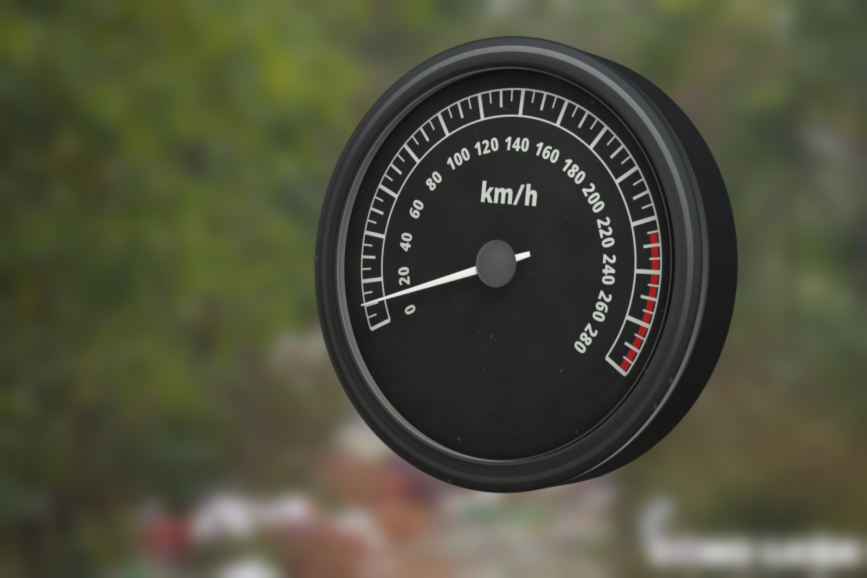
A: 10km/h
